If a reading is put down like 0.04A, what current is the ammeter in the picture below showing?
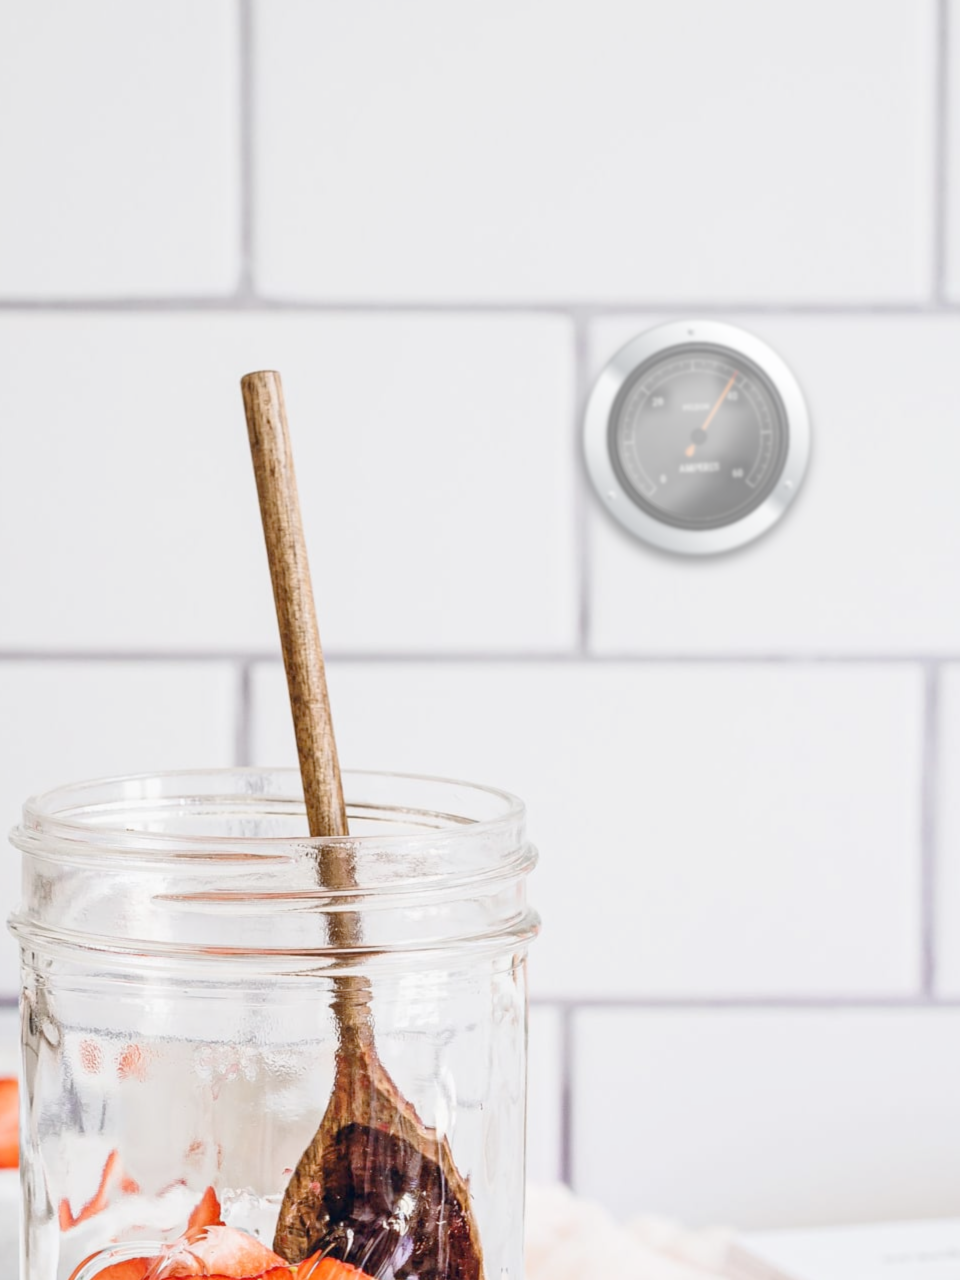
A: 38A
